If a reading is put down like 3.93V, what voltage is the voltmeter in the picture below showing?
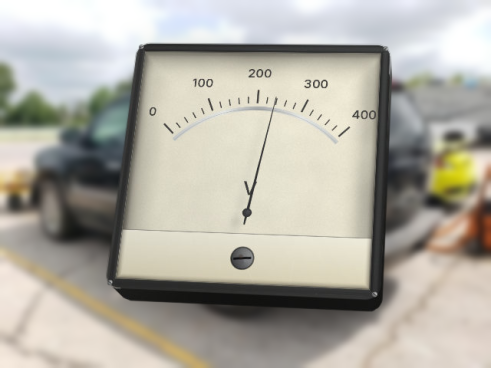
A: 240V
